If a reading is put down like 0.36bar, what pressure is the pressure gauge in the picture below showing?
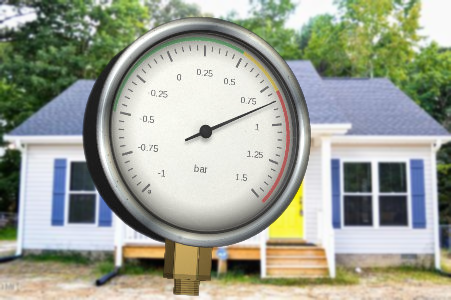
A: 0.85bar
